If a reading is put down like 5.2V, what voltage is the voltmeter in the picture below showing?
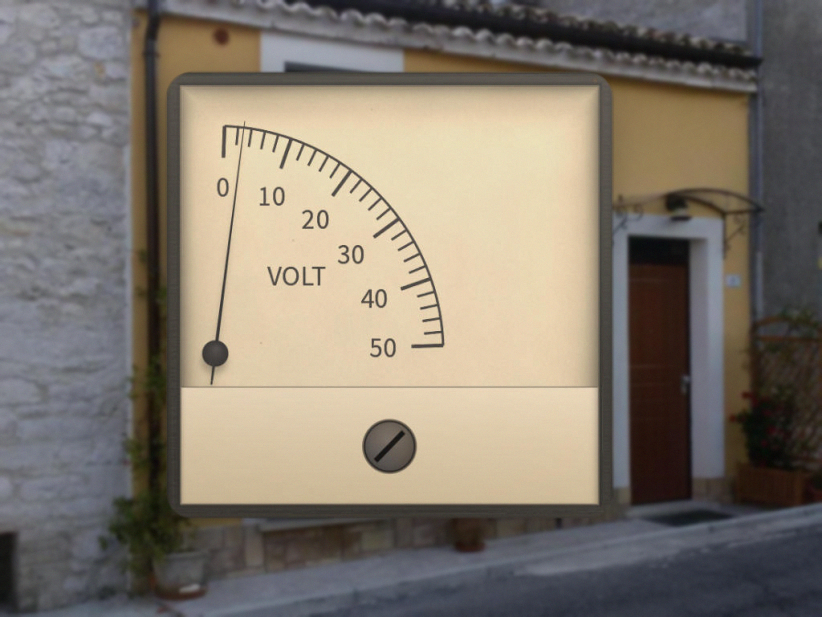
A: 3V
